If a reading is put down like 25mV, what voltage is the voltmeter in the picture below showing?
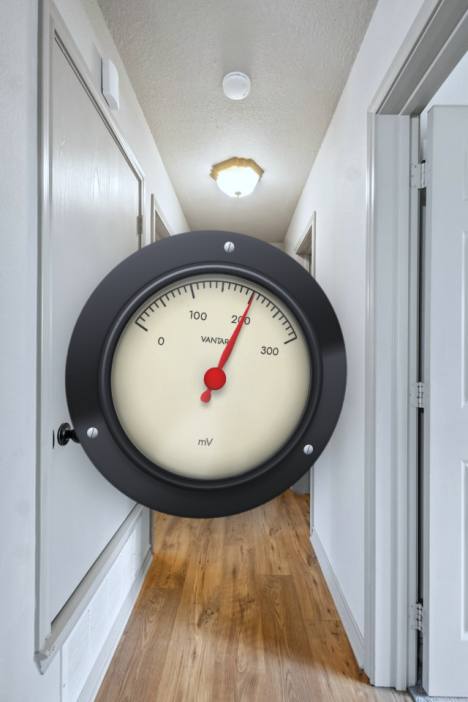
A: 200mV
